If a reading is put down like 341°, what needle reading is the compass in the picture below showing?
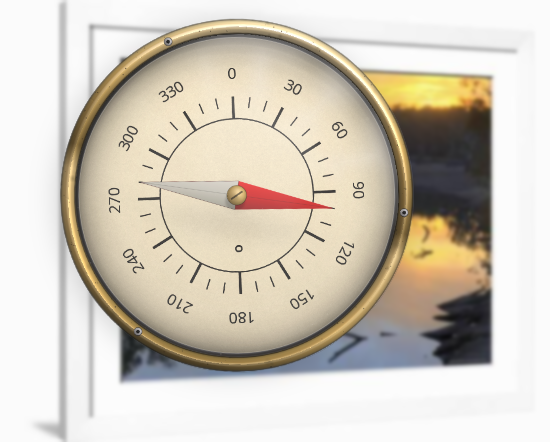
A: 100°
